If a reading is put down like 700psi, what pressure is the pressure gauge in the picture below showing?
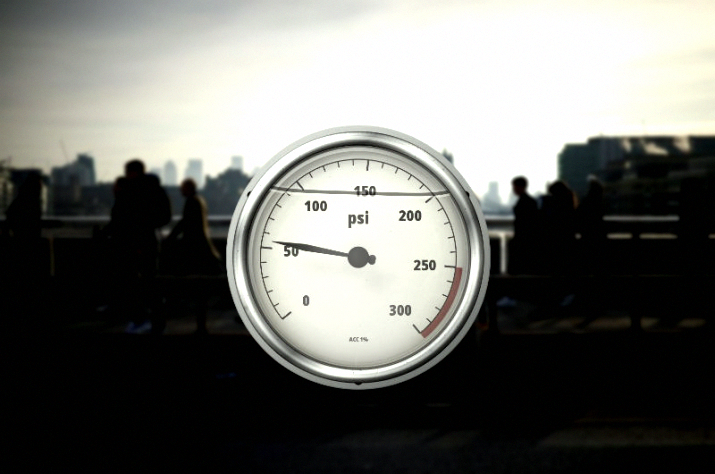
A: 55psi
